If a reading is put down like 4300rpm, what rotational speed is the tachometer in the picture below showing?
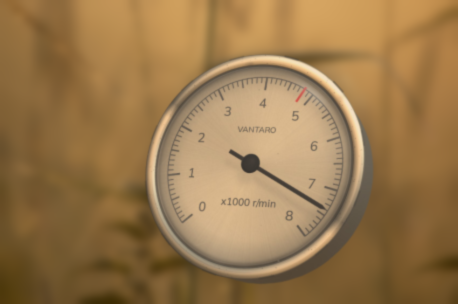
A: 7400rpm
